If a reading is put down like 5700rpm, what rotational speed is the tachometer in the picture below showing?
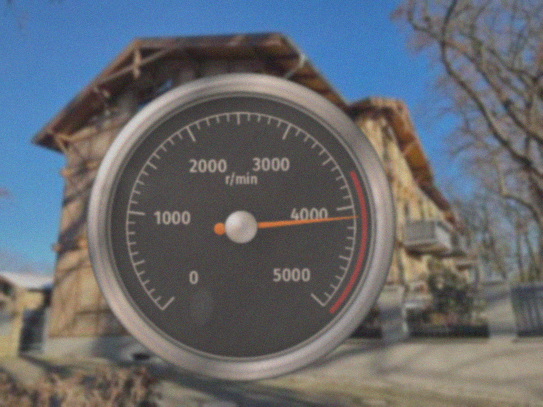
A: 4100rpm
